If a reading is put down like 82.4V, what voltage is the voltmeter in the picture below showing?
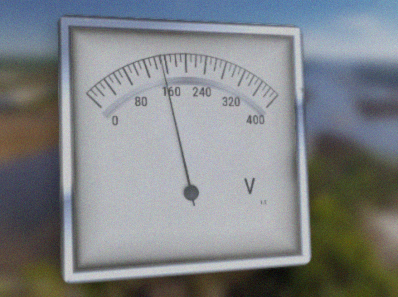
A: 150V
